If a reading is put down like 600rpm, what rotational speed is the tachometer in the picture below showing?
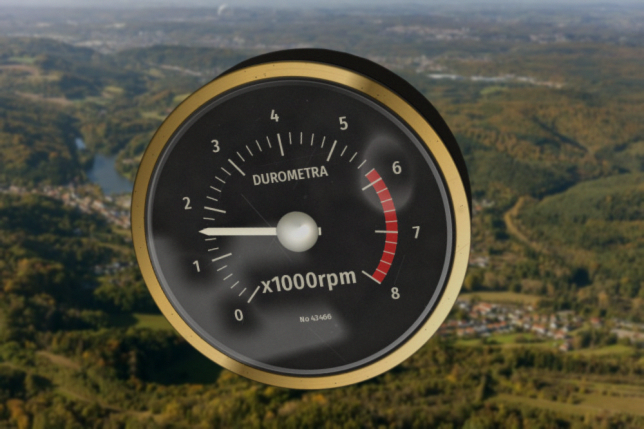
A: 1600rpm
